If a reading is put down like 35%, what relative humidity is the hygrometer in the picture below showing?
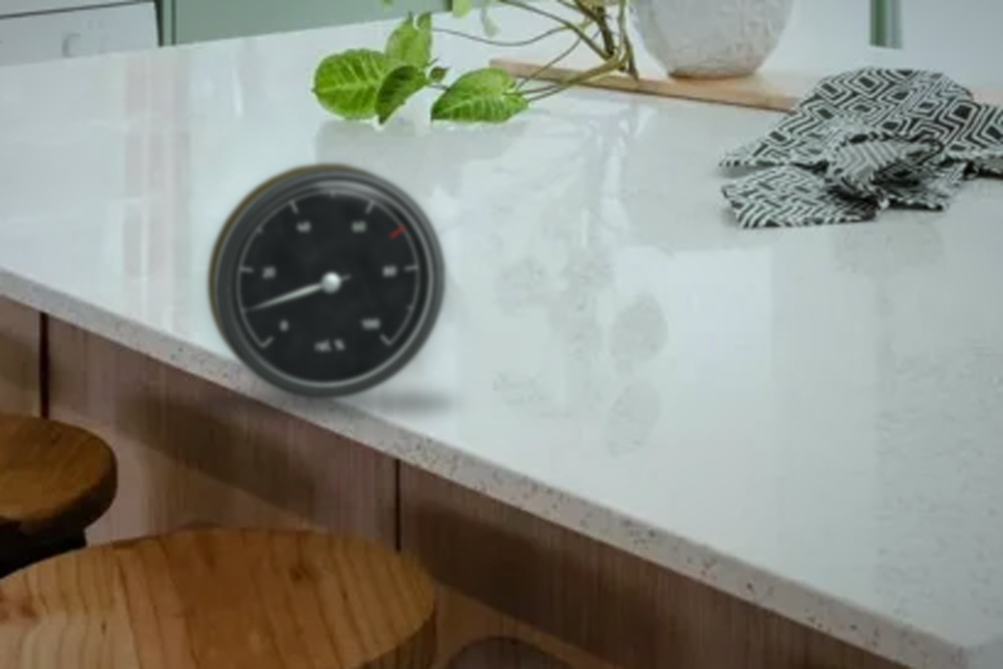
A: 10%
